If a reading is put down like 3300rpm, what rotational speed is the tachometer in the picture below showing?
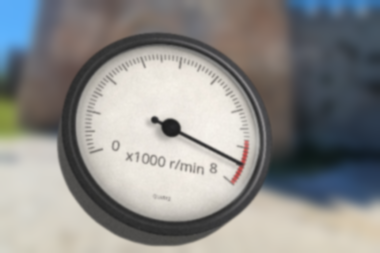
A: 7500rpm
